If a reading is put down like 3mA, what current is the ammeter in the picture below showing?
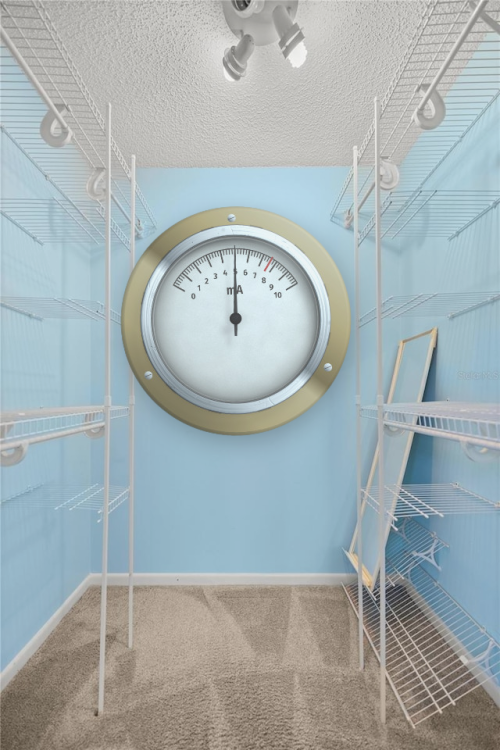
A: 5mA
